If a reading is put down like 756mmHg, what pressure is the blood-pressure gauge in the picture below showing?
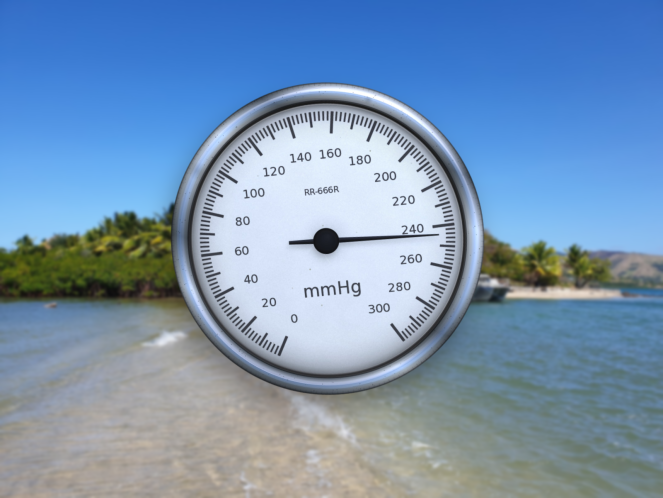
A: 244mmHg
